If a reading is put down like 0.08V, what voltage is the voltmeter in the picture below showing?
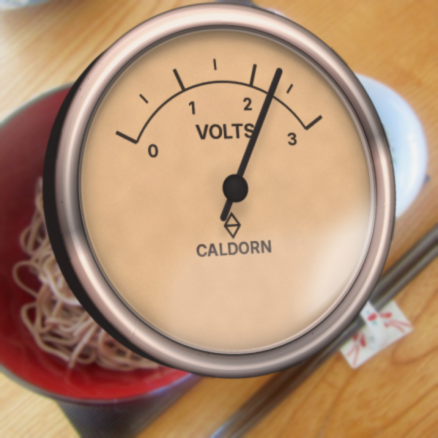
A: 2.25V
